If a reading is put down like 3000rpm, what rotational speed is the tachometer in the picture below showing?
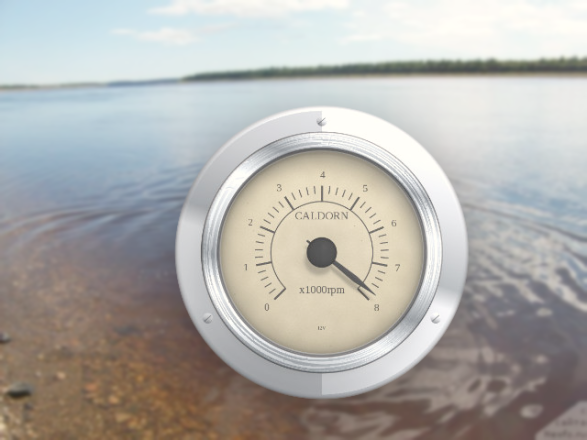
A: 7800rpm
